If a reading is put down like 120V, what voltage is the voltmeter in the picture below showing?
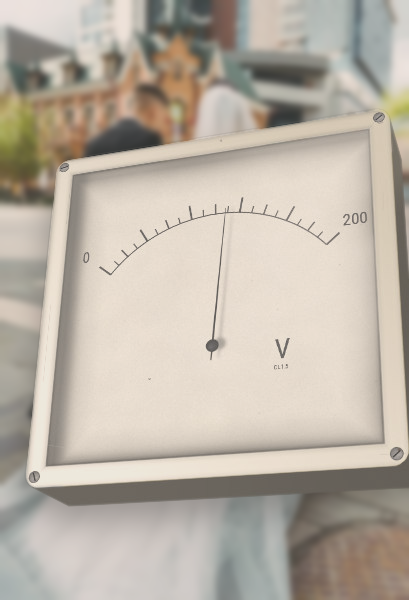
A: 110V
